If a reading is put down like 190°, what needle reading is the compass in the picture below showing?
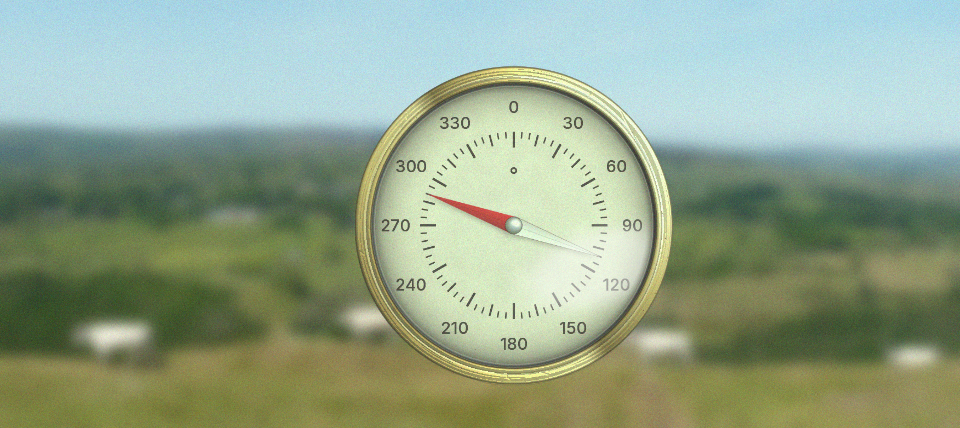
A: 290°
